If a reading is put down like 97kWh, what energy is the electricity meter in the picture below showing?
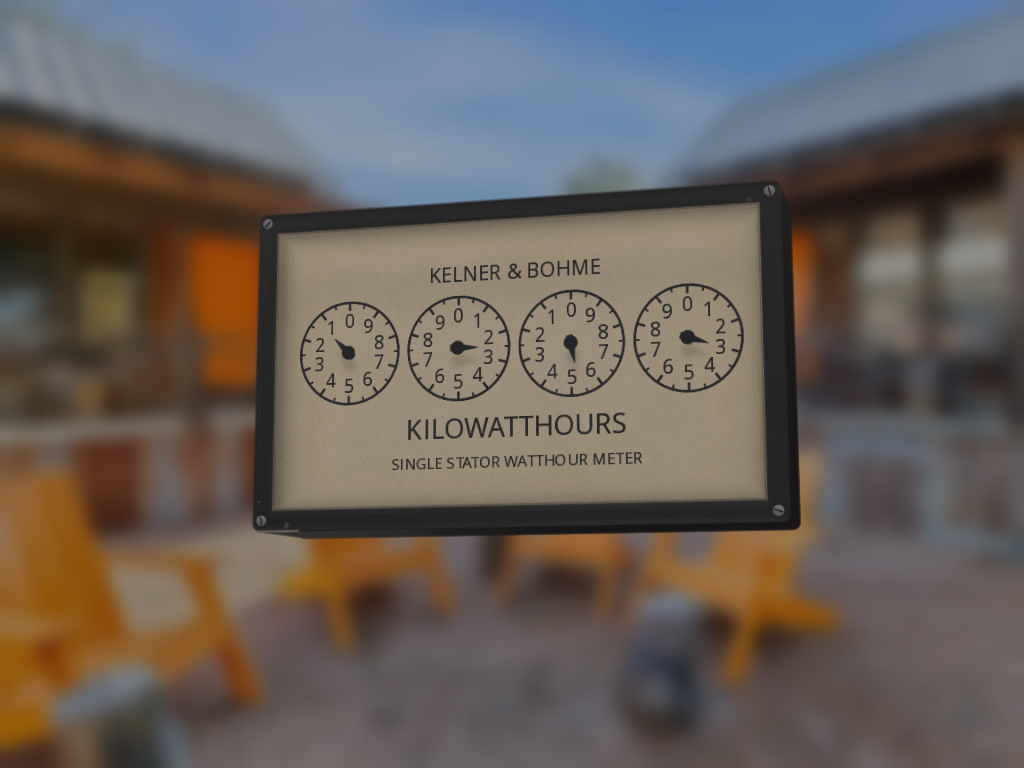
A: 1253kWh
